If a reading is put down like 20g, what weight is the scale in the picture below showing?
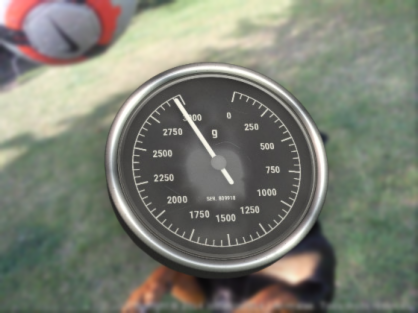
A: 2950g
